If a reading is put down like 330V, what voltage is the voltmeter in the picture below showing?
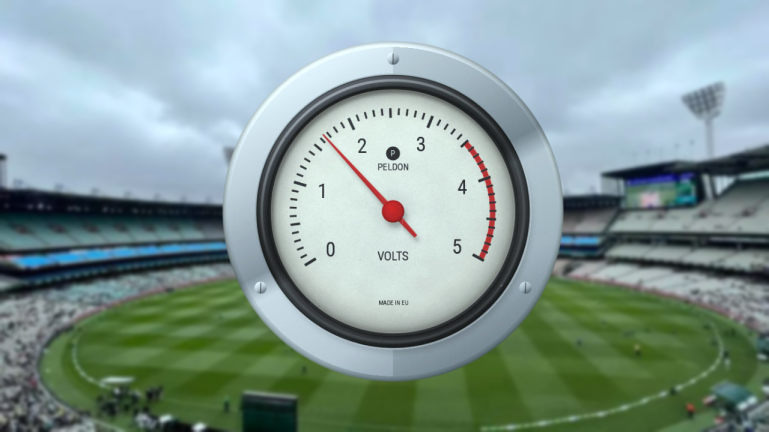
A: 1.65V
